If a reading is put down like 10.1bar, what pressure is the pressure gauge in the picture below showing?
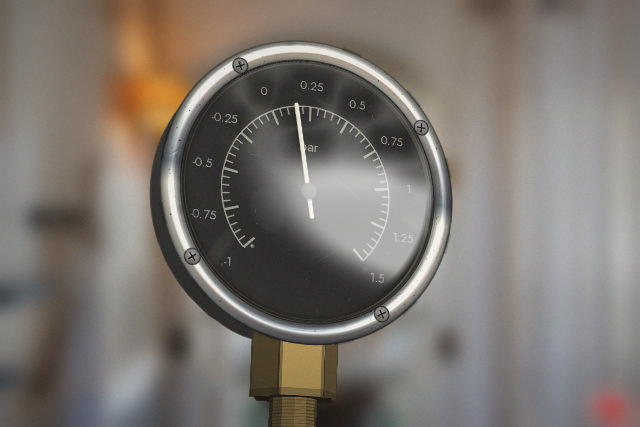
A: 0.15bar
